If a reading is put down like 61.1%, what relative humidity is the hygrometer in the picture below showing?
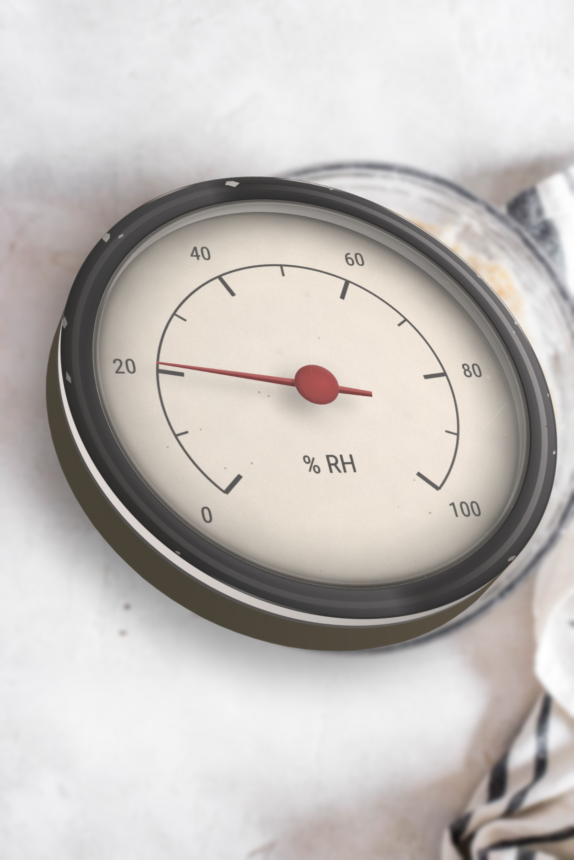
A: 20%
